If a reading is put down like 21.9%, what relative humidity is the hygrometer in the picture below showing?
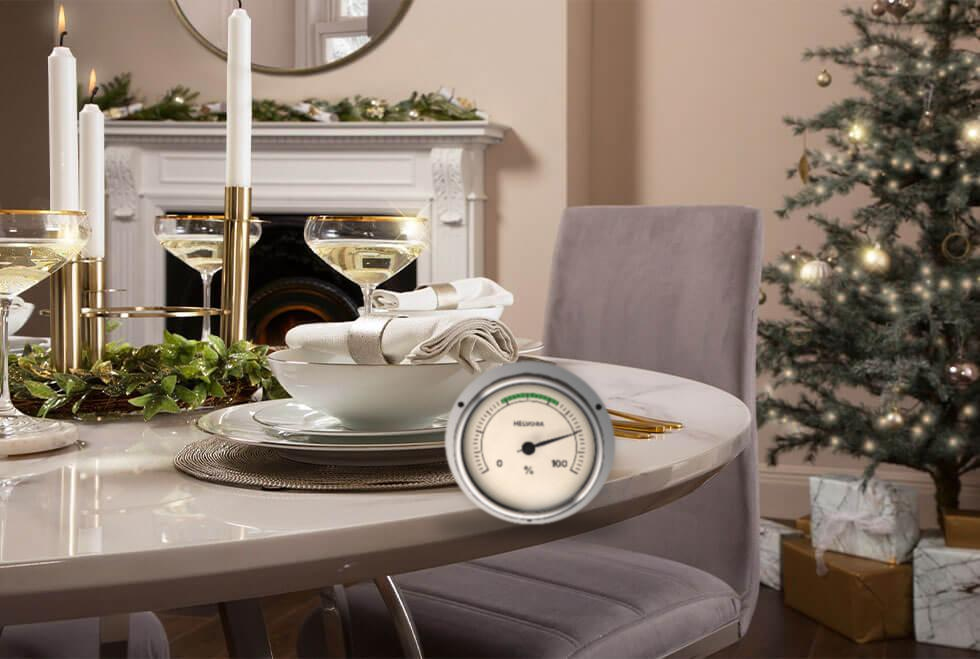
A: 80%
